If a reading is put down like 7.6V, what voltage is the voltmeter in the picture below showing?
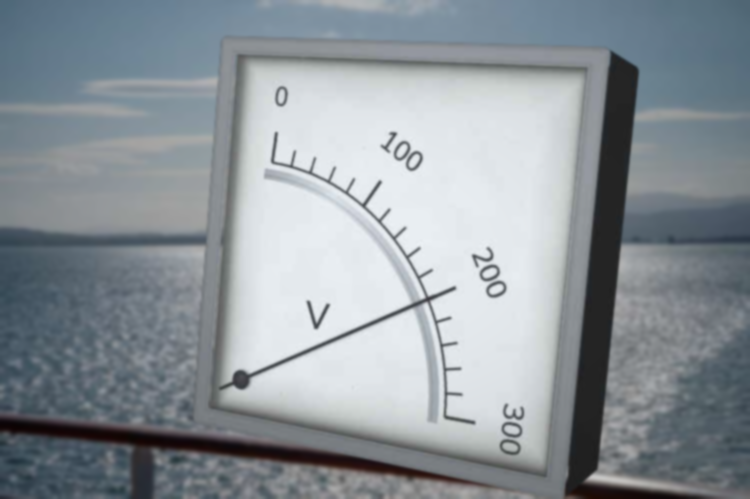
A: 200V
